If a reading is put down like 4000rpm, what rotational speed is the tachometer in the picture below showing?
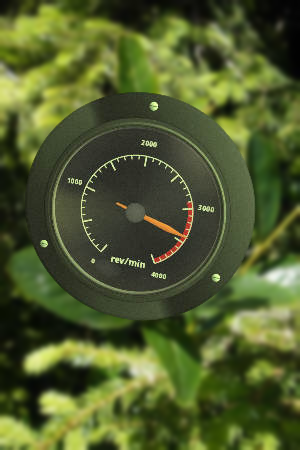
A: 3400rpm
